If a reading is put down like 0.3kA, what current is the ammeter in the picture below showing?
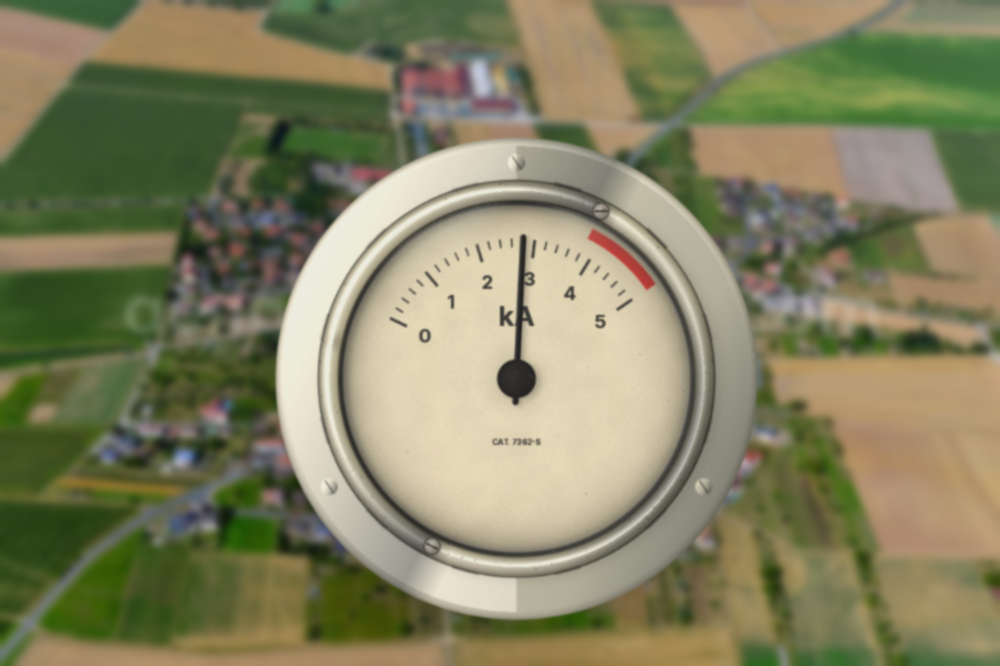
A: 2.8kA
